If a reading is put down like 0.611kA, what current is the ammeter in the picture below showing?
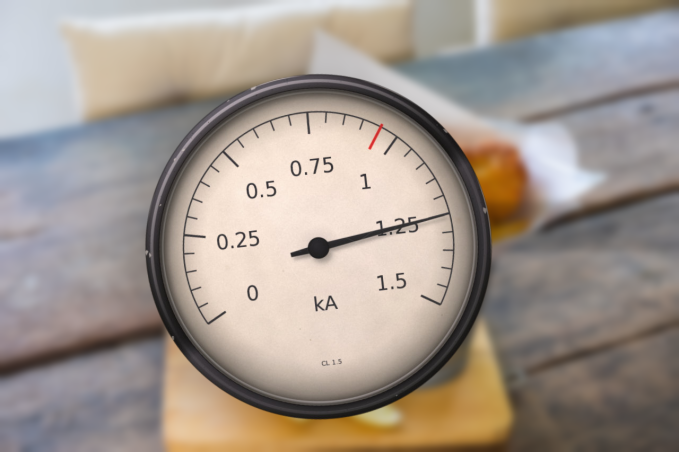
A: 1.25kA
